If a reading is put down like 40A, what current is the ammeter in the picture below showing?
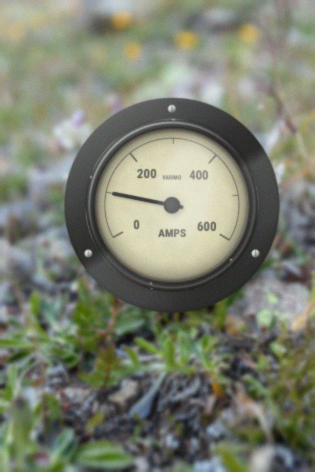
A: 100A
